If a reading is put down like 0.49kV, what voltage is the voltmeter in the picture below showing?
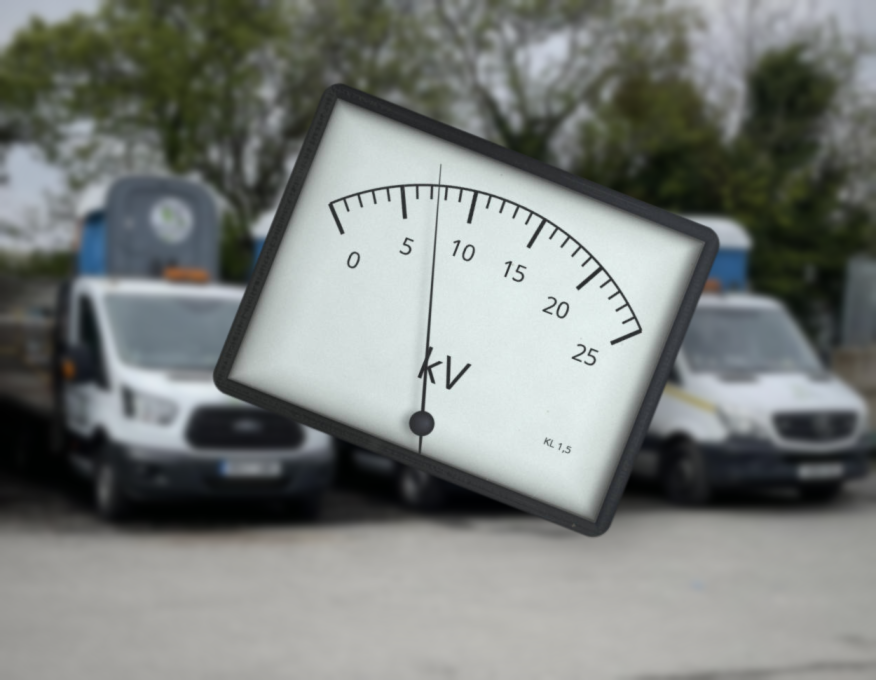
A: 7.5kV
